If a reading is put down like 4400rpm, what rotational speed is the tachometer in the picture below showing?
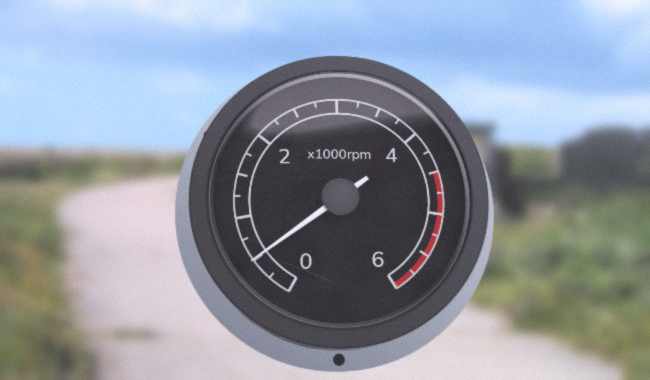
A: 500rpm
